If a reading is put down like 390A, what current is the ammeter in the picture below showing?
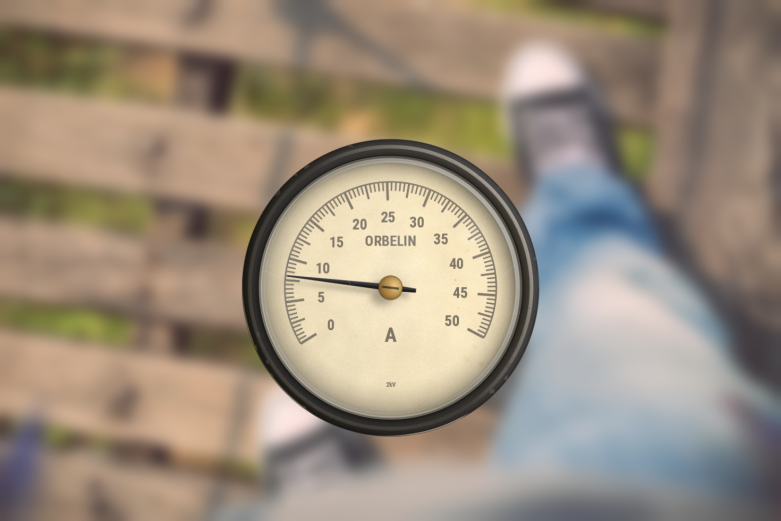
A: 8A
